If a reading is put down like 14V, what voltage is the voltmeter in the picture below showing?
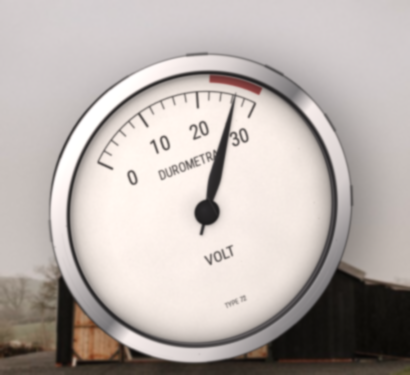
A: 26V
